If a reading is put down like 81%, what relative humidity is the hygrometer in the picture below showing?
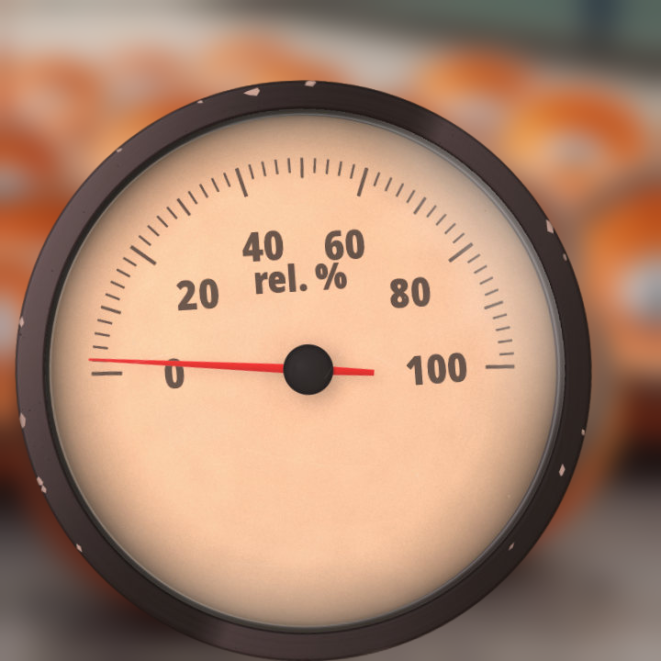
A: 2%
